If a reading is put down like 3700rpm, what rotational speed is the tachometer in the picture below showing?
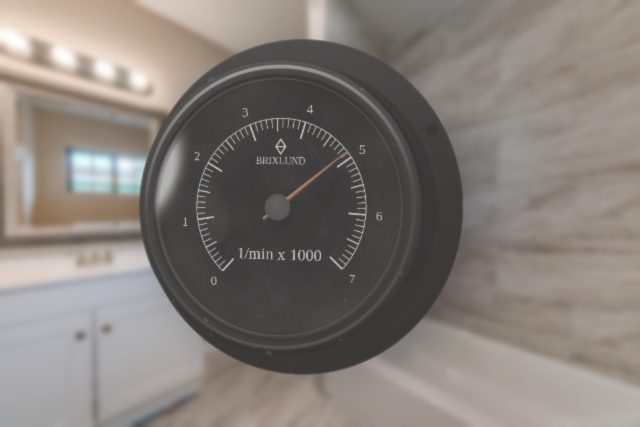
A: 4900rpm
